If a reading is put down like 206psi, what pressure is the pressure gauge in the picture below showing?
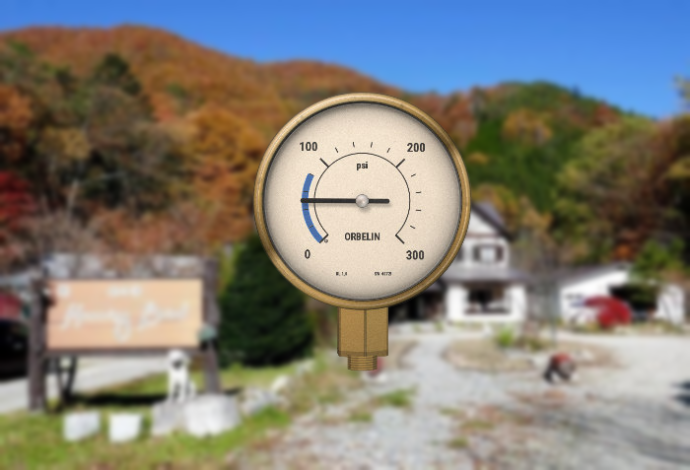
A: 50psi
